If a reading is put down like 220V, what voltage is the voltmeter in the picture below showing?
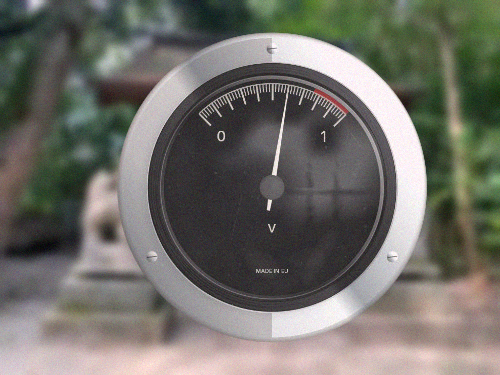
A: 0.6V
